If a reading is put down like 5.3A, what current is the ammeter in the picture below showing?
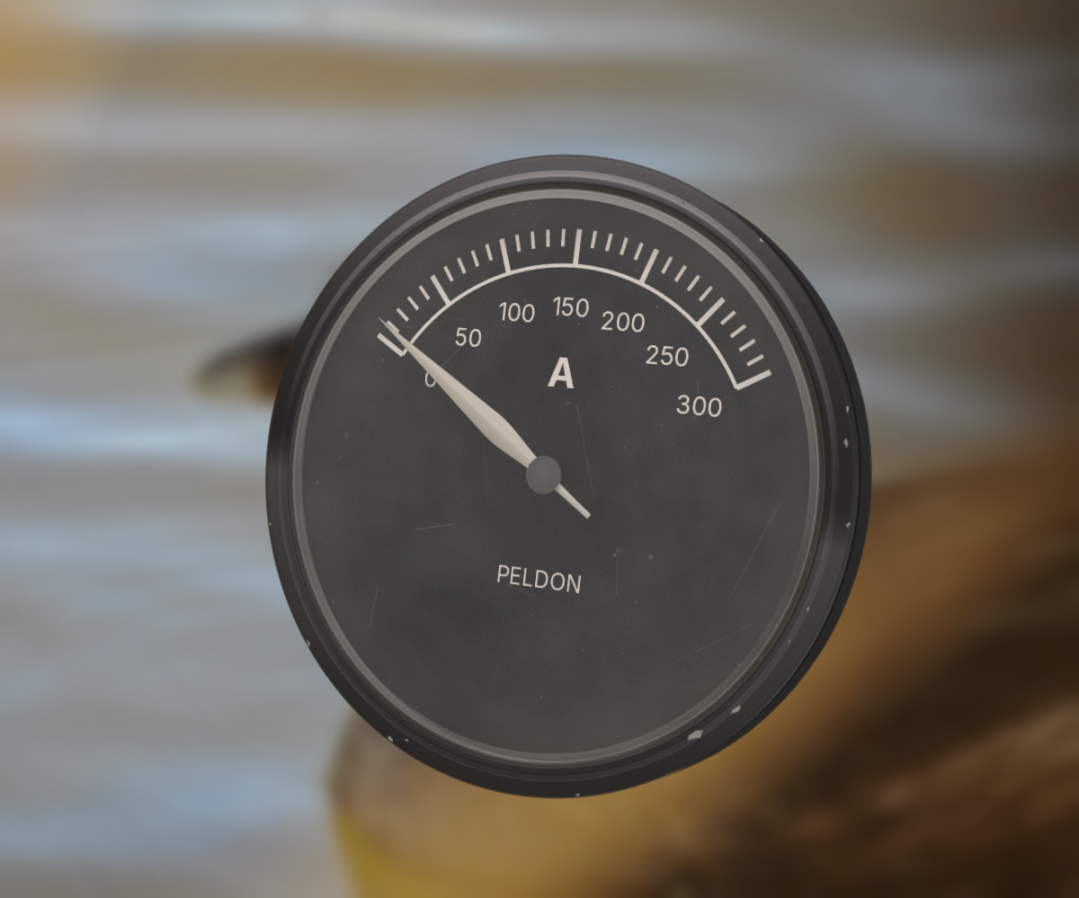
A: 10A
